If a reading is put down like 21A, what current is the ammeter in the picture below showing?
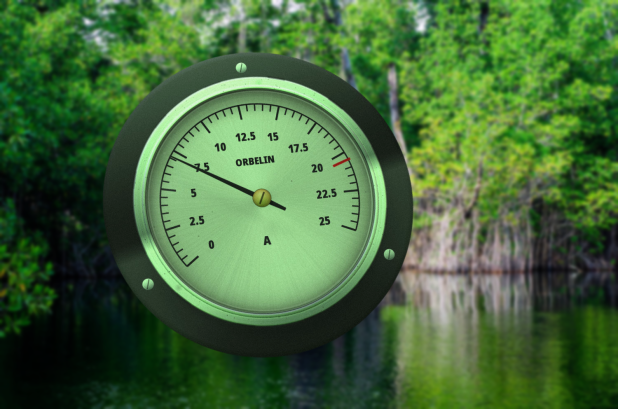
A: 7A
